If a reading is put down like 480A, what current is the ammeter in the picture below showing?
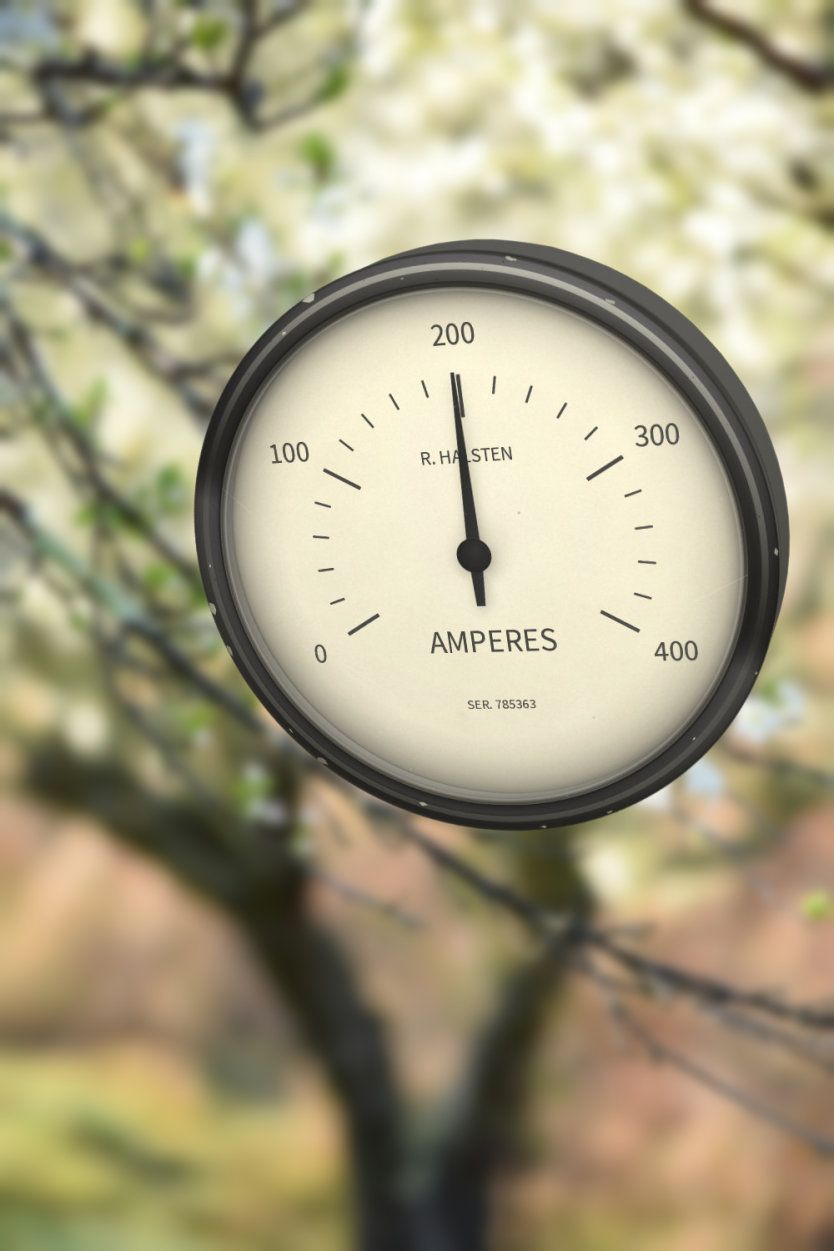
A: 200A
